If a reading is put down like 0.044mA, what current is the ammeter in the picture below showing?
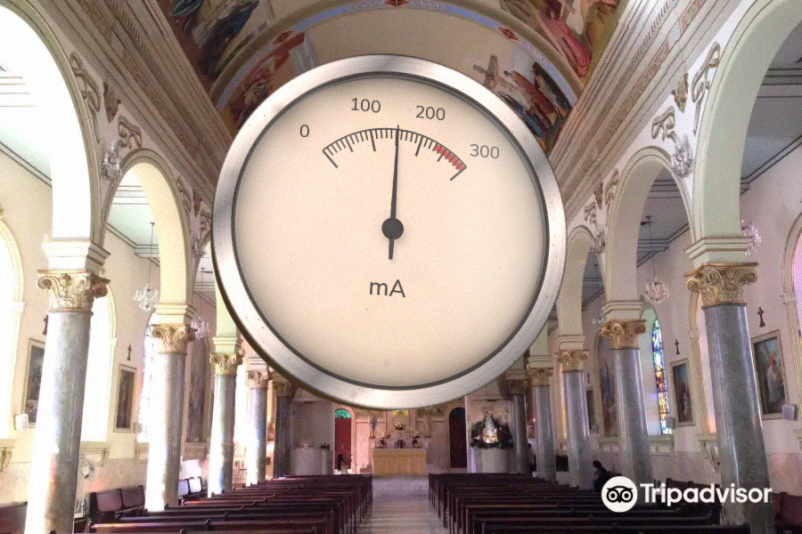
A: 150mA
